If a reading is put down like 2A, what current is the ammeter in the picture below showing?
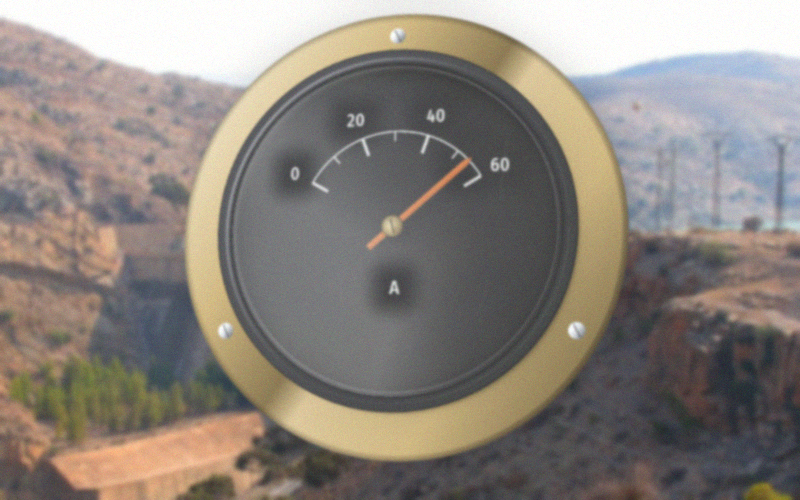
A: 55A
